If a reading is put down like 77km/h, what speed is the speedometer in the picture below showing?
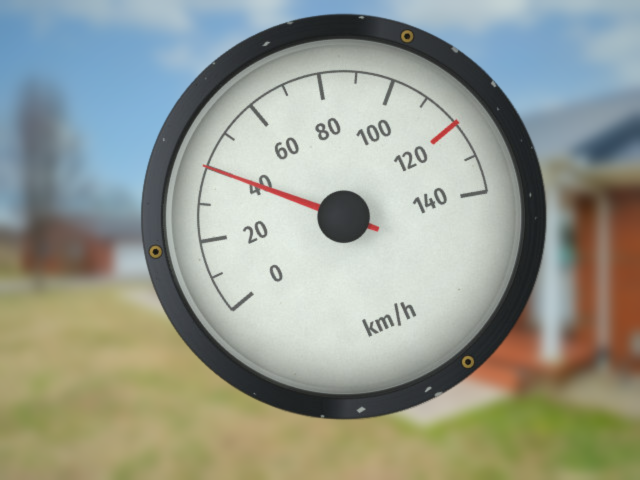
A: 40km/h
